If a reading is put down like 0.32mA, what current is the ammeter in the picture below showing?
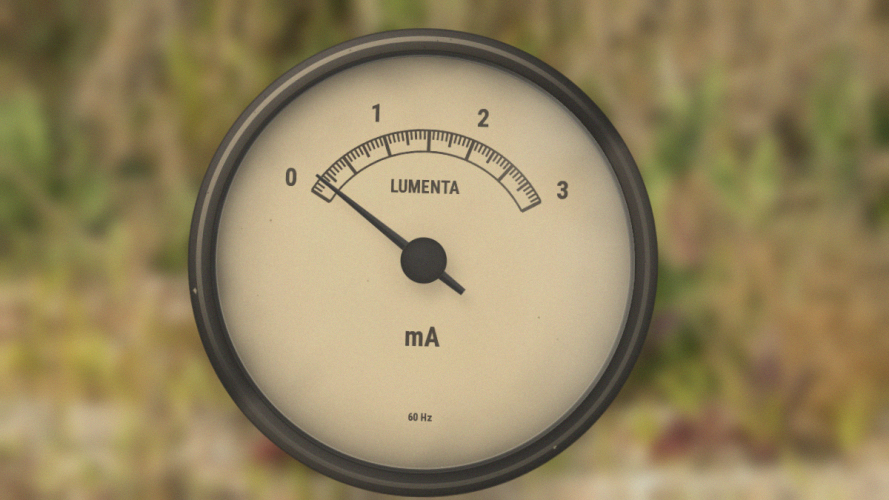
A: 0.15mA
